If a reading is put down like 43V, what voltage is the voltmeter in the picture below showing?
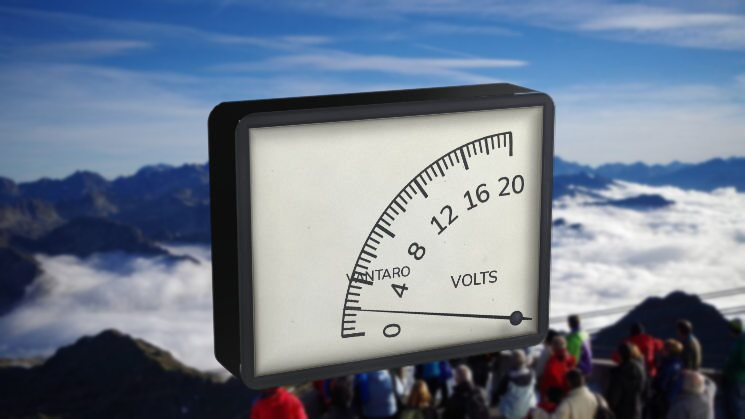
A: 2V
